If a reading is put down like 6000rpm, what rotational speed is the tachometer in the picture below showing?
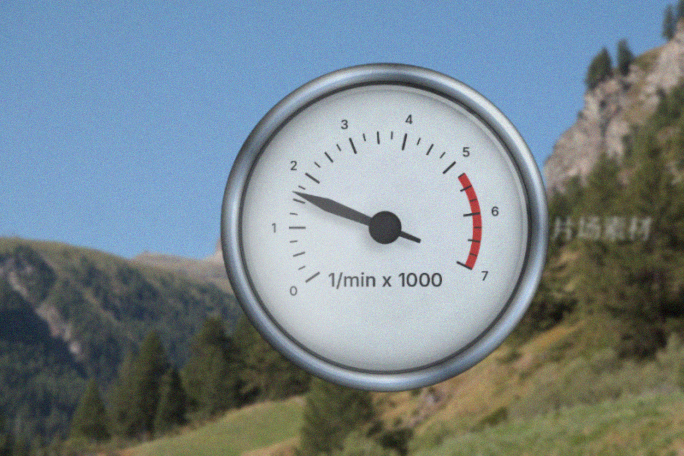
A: 1625rpm
